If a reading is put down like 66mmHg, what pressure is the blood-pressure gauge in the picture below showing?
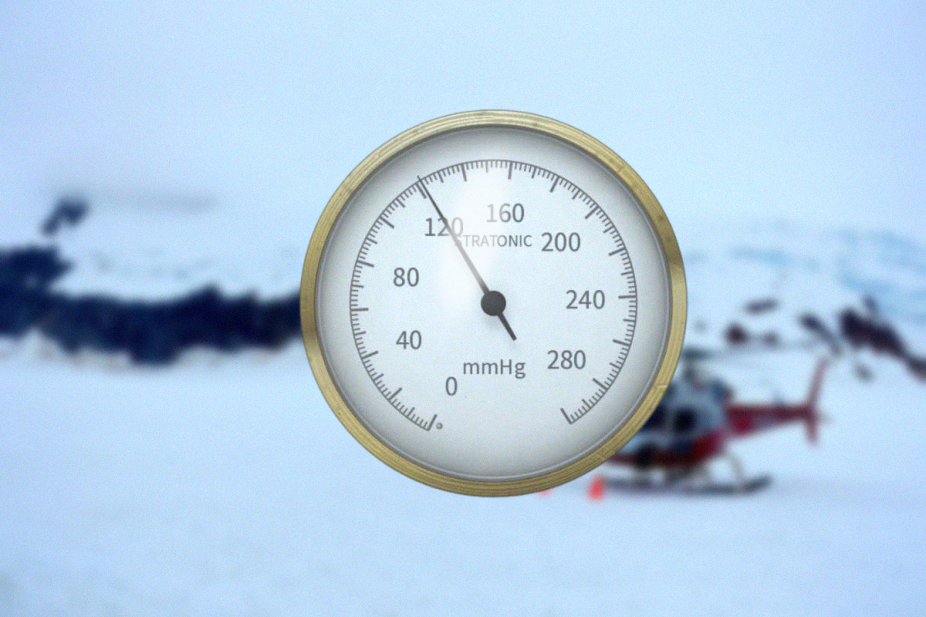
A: 122mmHg
